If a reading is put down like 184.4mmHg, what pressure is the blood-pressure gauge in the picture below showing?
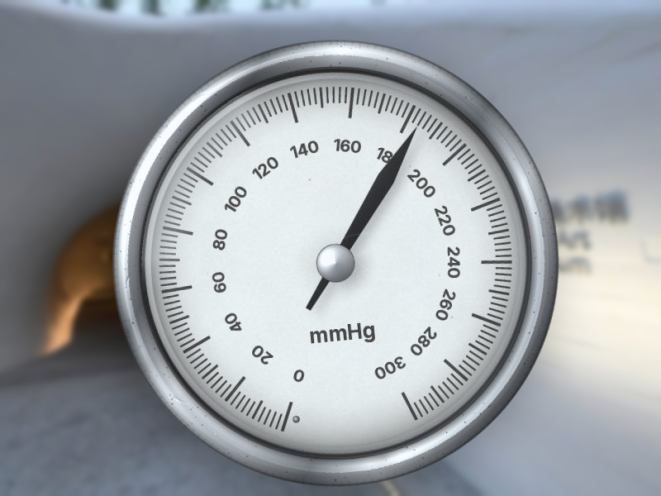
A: 184mmHg
